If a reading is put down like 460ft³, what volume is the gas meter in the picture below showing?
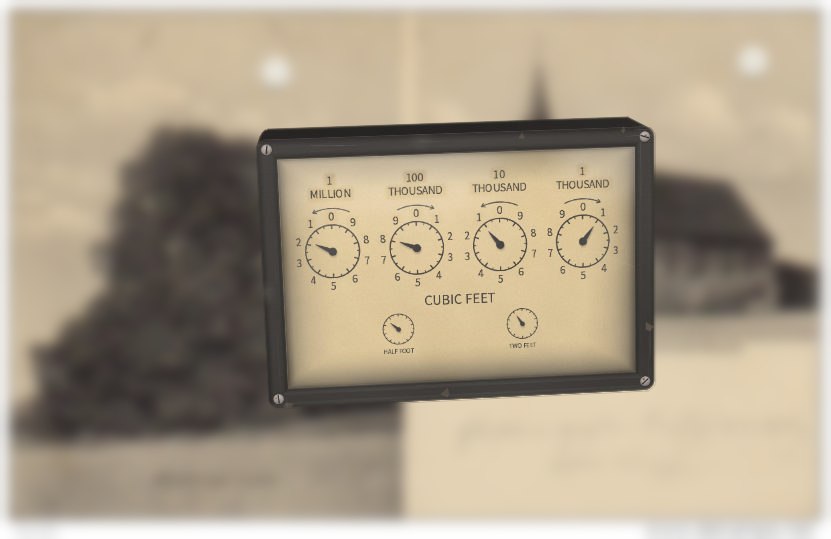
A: 181100ft³
